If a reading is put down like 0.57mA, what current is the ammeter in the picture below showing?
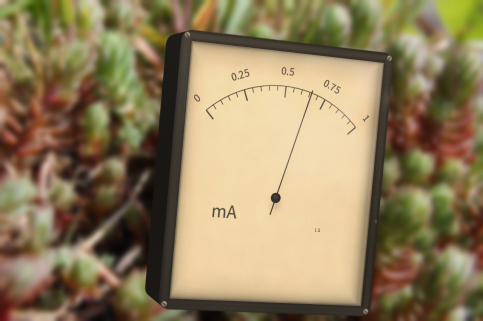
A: 0.65mA
